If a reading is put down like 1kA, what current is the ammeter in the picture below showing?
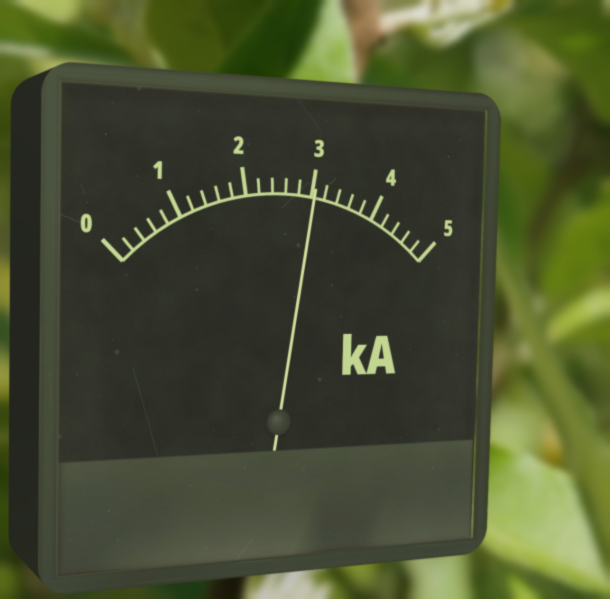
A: 3kA
